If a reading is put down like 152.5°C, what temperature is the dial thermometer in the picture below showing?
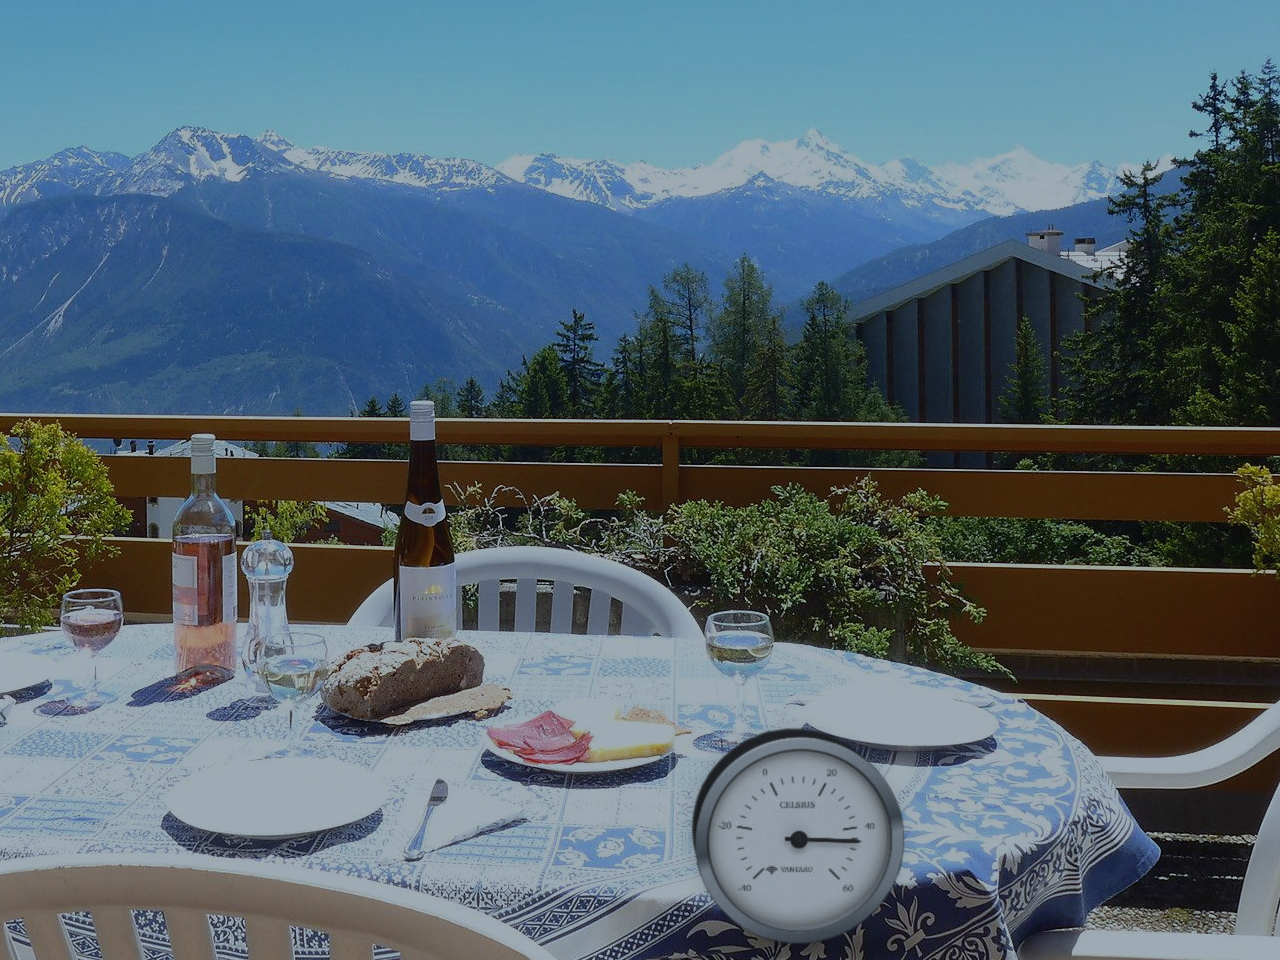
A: 44°C
